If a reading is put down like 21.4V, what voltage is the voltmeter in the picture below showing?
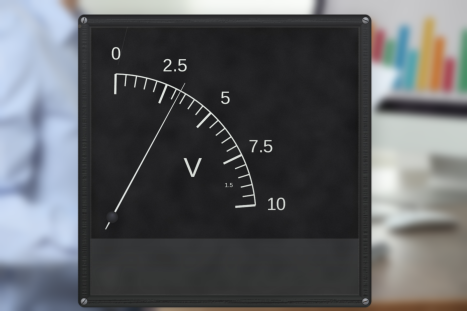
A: 3.25V
